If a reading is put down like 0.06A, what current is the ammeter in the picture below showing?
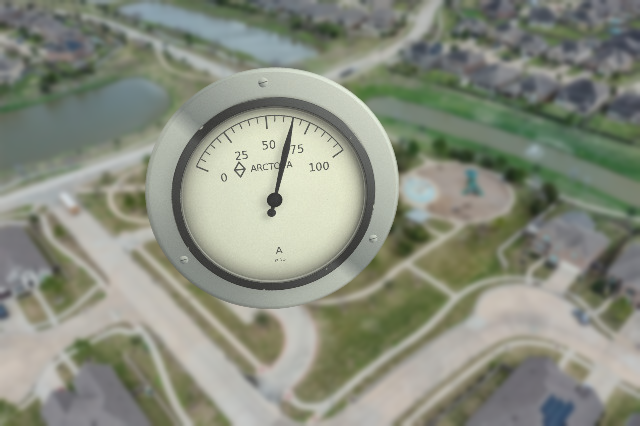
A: 65A
